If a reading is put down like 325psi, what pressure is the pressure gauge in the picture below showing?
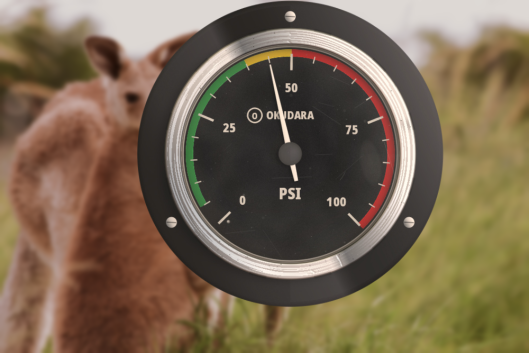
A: 45psi
